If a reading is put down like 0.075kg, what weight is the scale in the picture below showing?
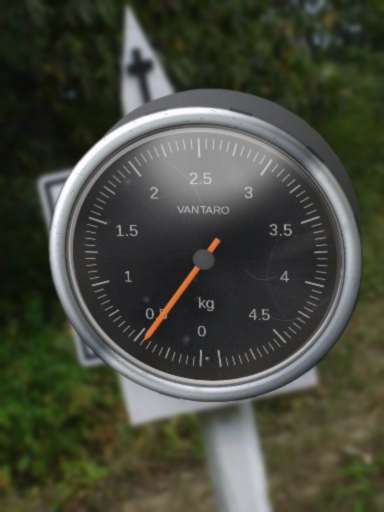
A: 0.45kg
